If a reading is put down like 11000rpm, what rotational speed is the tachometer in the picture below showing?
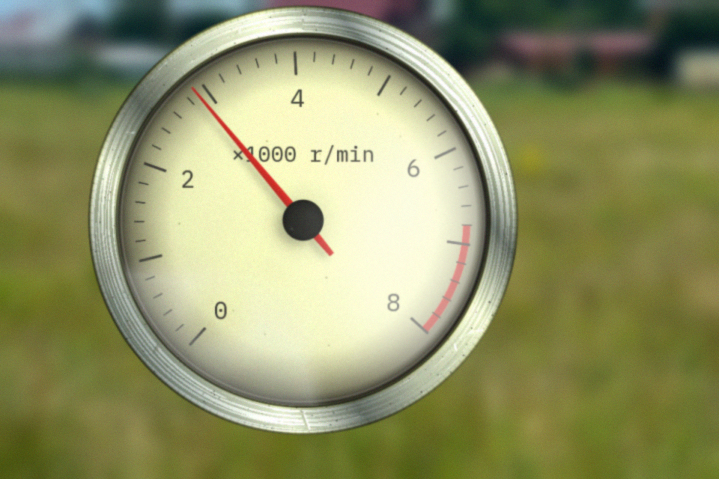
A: 2900rpm
